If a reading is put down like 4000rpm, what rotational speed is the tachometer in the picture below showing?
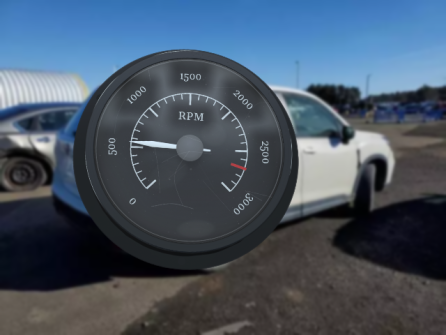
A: 550rpm
